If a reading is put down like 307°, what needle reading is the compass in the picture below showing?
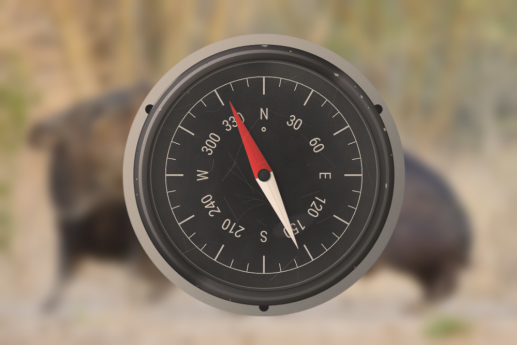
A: 335°
